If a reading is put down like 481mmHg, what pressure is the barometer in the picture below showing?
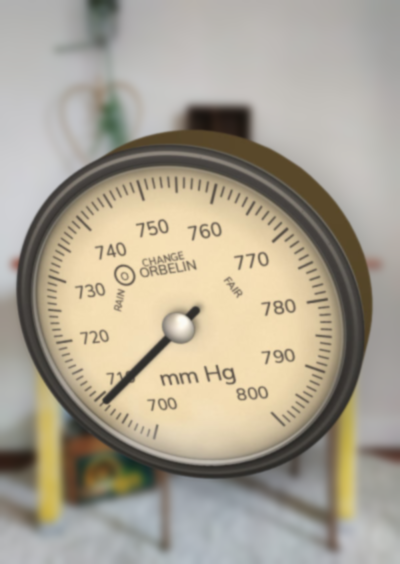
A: 709mmHg
